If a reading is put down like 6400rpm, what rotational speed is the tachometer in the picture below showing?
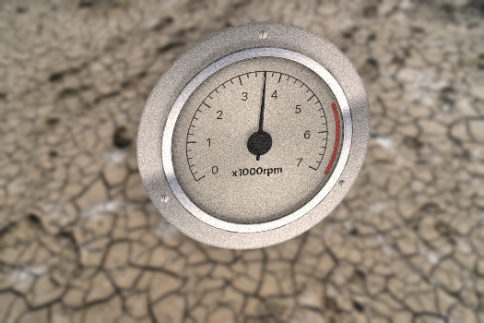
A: 3600rpm
